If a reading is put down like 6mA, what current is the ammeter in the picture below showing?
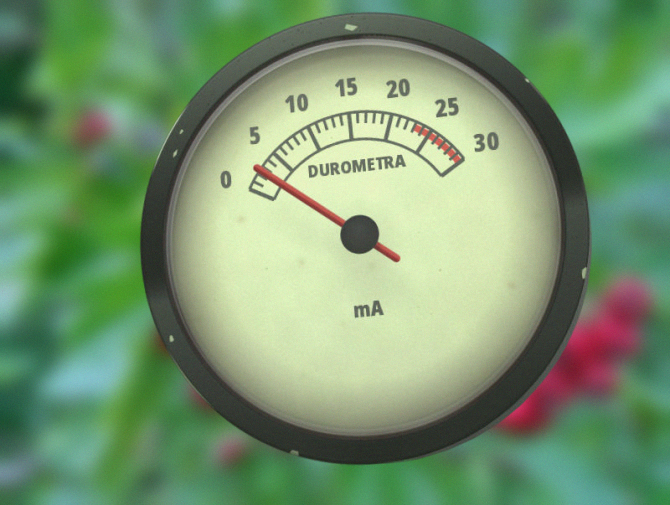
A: 2.5mA
